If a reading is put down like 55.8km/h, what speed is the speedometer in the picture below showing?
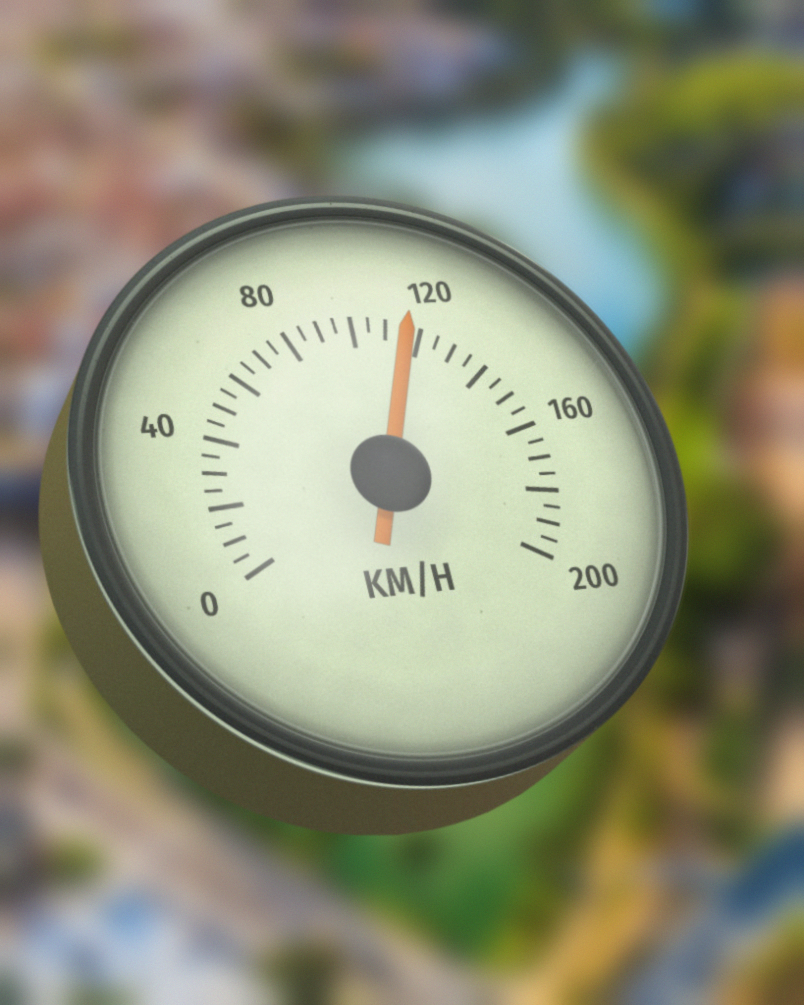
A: 115km/h
